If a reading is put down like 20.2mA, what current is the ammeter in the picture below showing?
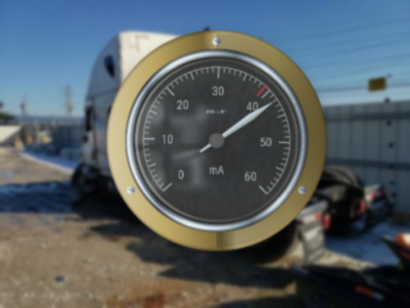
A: 42mA
